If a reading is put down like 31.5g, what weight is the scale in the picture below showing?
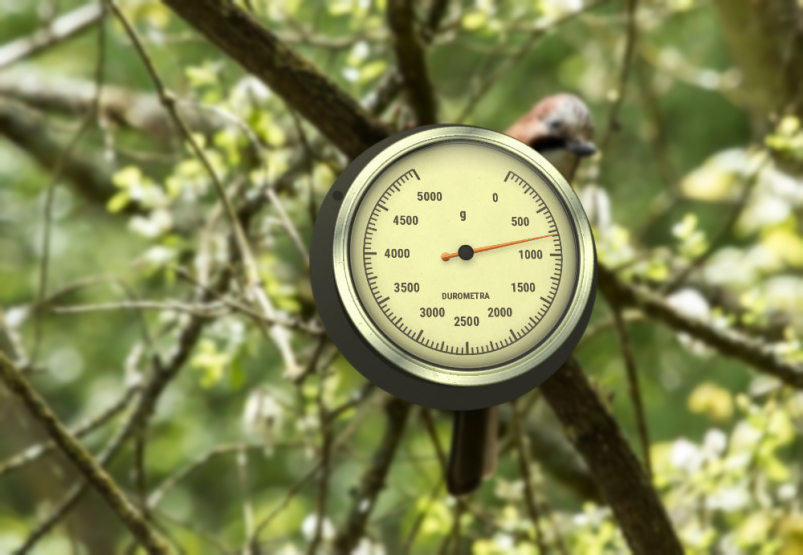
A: 800g
